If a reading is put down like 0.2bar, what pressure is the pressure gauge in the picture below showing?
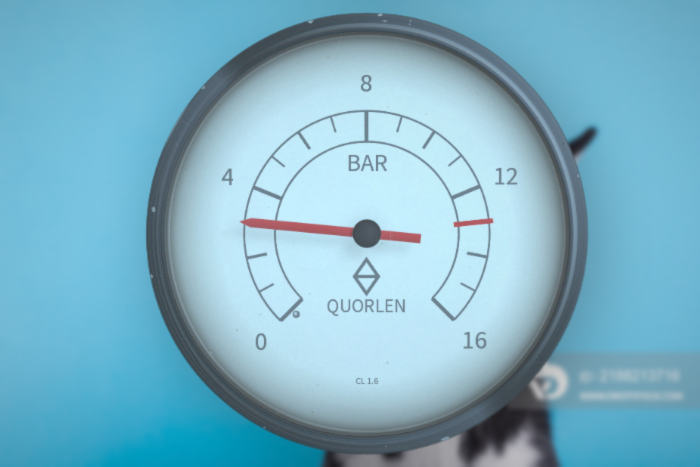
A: 3bar
